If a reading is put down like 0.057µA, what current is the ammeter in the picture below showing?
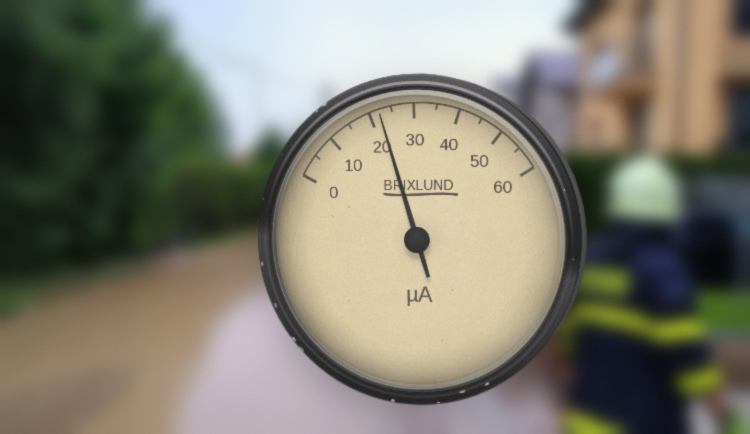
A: 22.5µA
